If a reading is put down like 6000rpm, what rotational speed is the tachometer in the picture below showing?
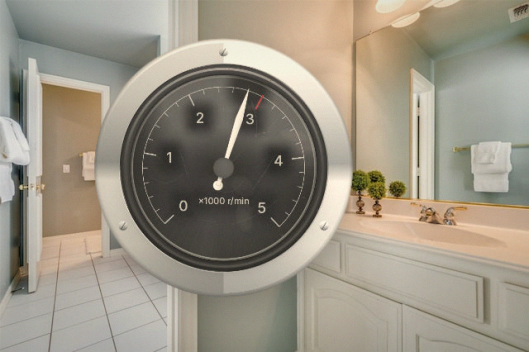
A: 2800rpm
